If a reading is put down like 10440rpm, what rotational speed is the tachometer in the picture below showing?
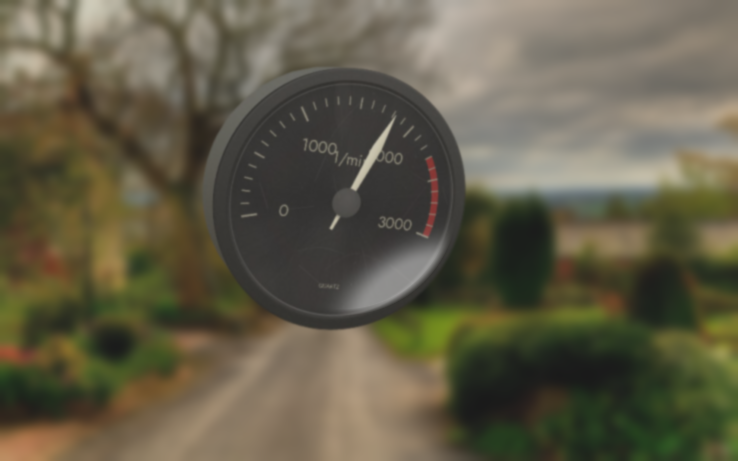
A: 1800rpm
